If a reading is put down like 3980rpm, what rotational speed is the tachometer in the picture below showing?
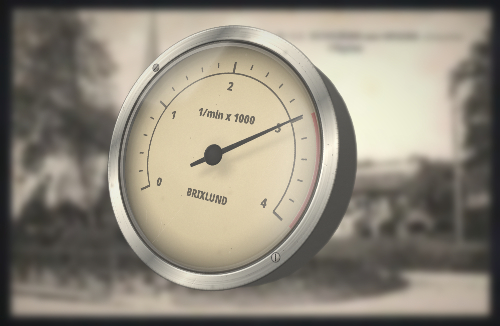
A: 3000rpm
